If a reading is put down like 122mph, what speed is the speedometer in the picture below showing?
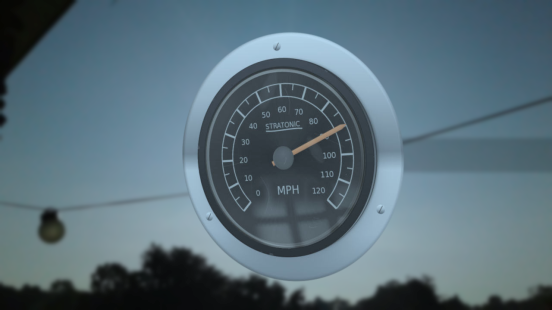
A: 90mph
